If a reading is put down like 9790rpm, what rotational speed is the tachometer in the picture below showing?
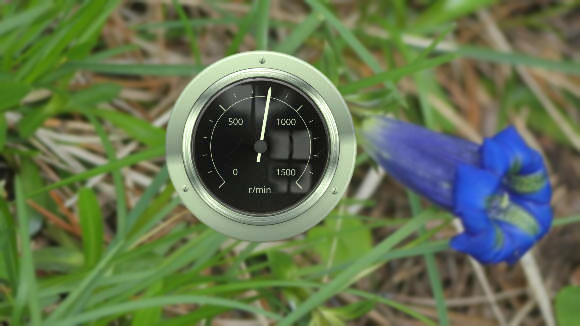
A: 800rpm
